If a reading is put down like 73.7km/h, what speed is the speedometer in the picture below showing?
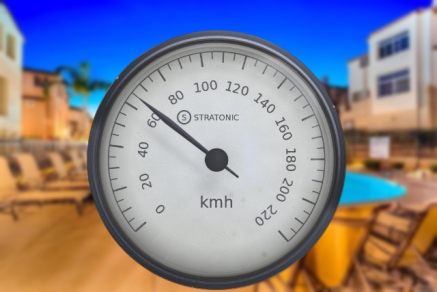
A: 65km/h
